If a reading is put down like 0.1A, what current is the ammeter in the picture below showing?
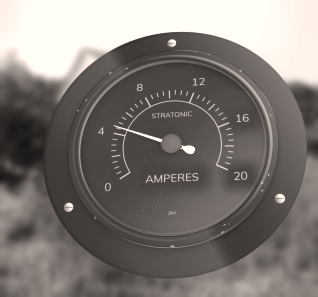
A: 4.5A
